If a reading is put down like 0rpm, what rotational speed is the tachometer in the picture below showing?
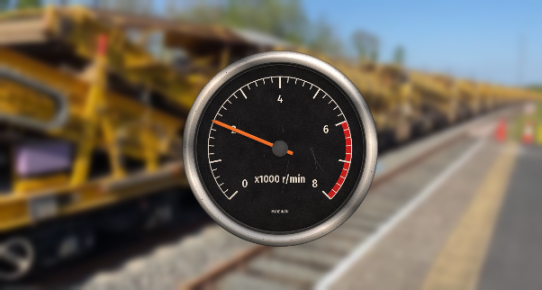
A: 2000rpm
